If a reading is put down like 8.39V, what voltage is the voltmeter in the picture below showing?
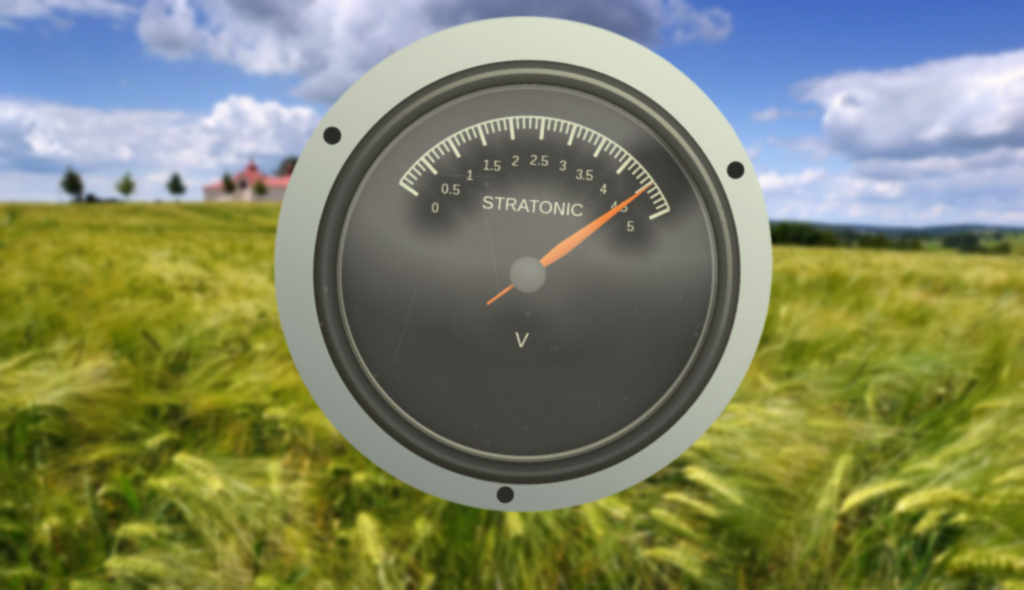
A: 4.5V
